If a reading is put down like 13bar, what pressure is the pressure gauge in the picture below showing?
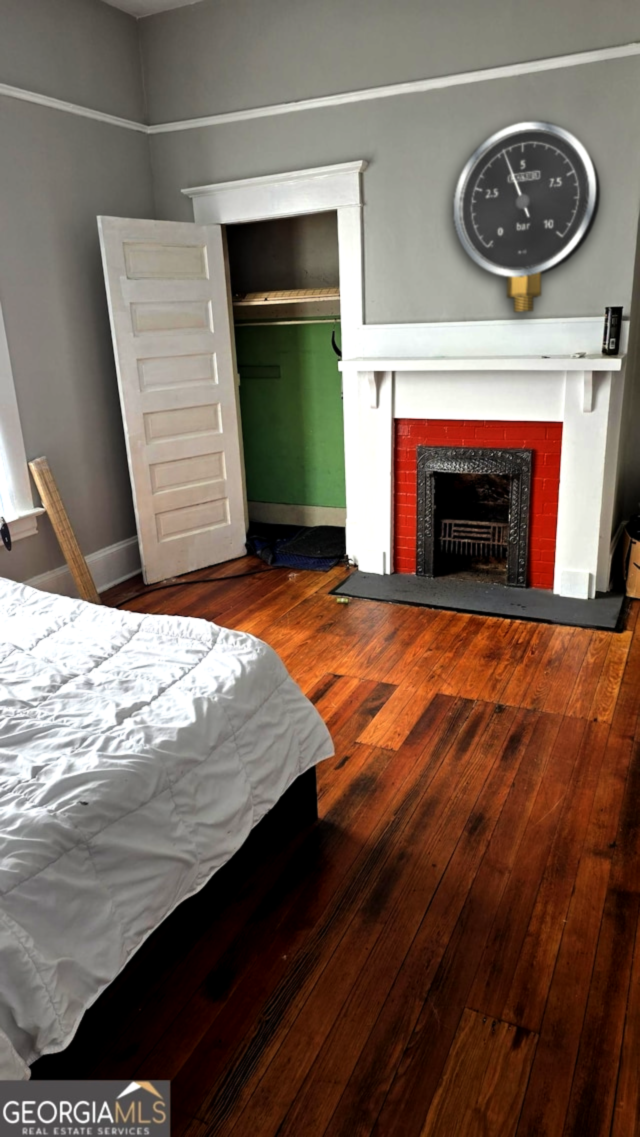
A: 4.25bar
